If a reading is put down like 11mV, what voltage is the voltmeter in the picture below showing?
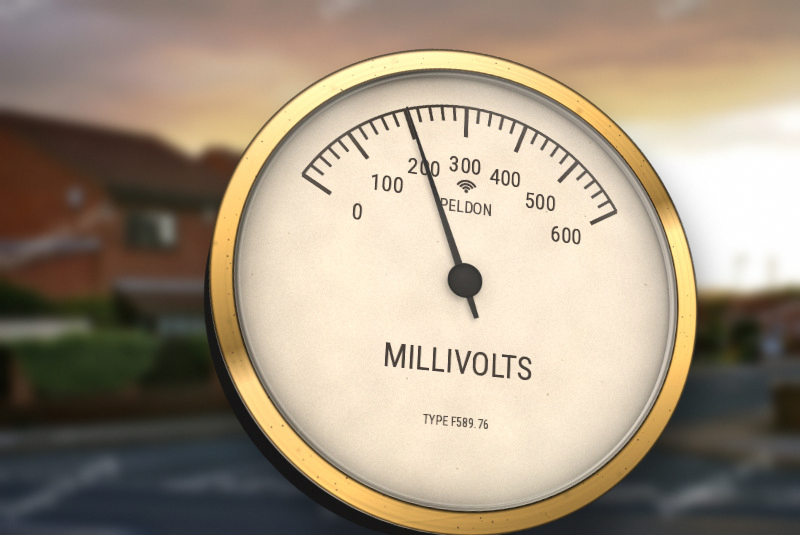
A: 200mV
